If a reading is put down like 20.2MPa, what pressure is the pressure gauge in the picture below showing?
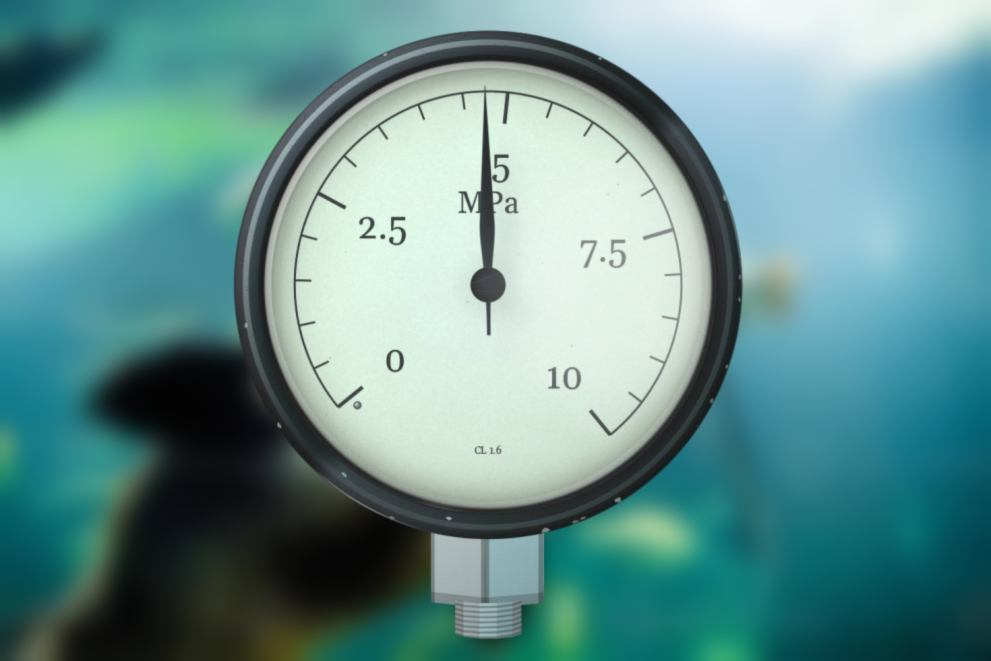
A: 4.75MPa
